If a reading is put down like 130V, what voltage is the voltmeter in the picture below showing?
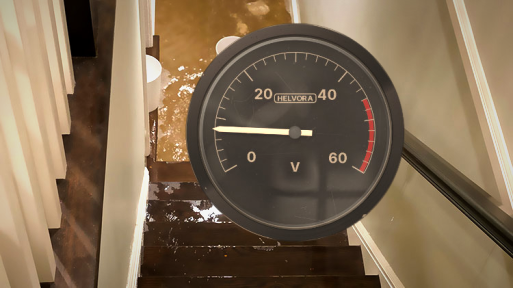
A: 8V
